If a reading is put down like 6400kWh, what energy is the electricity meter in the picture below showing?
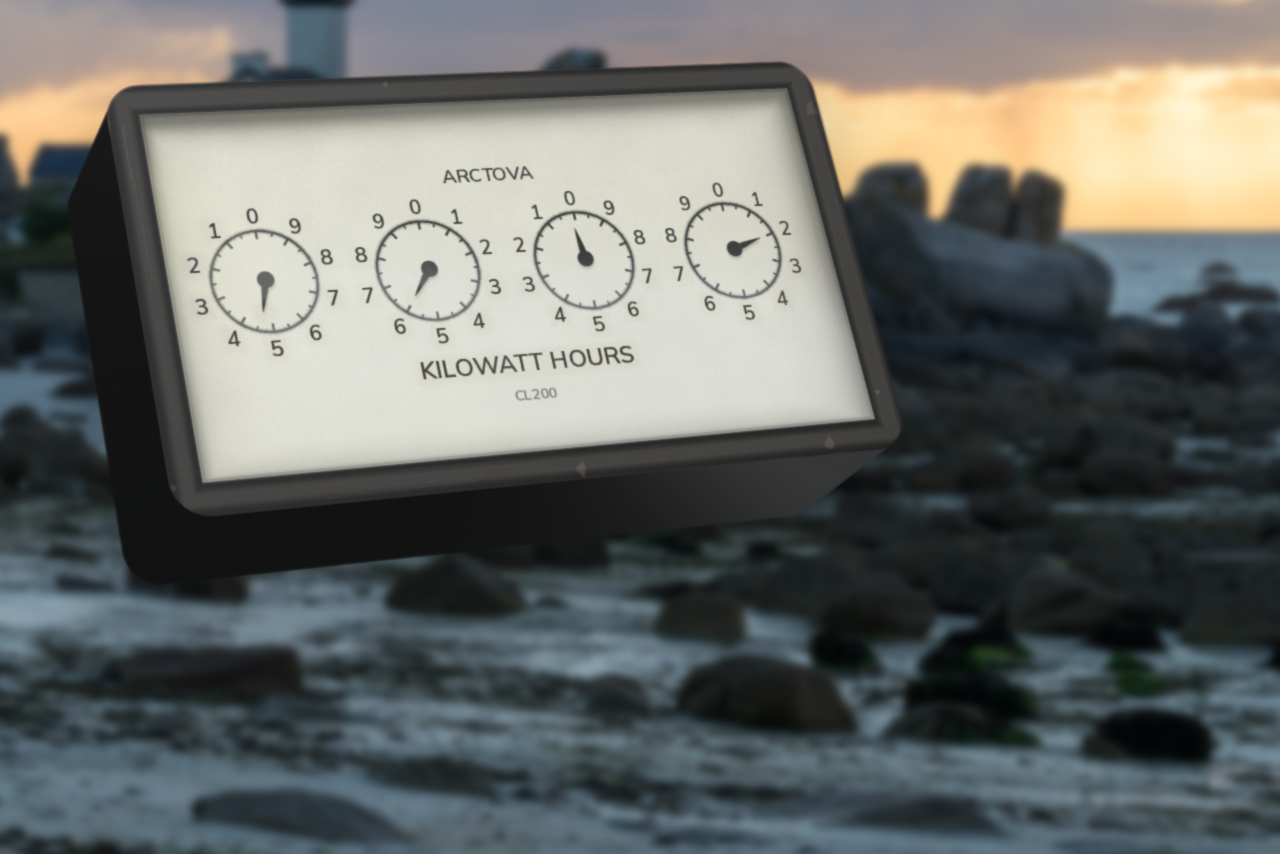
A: 4602kWh
